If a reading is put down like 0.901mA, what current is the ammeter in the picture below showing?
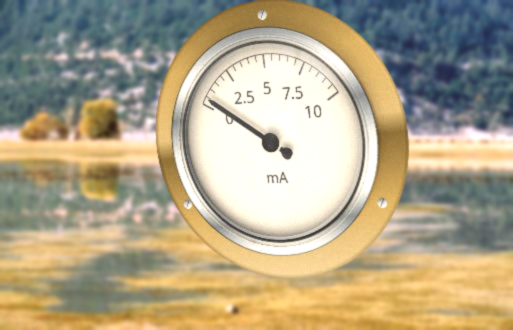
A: 0.5mA
